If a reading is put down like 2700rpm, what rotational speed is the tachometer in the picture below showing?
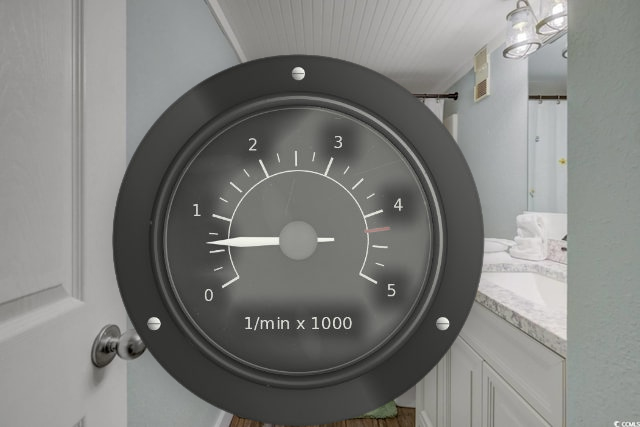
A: 625rpm
